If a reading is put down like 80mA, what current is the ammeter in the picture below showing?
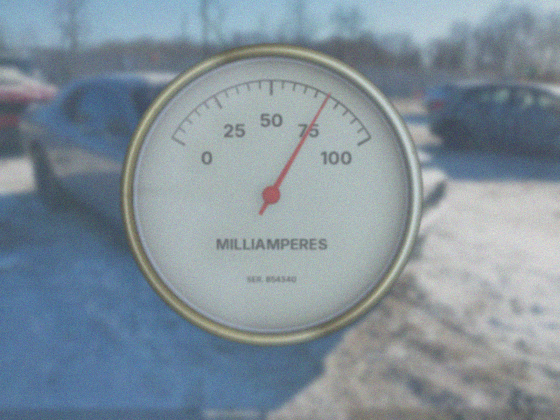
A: 75mA
